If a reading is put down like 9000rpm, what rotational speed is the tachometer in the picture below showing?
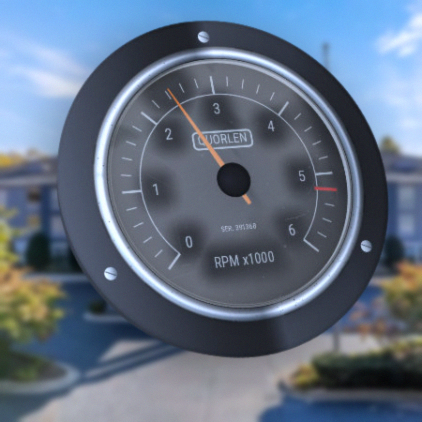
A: 2400rpm
